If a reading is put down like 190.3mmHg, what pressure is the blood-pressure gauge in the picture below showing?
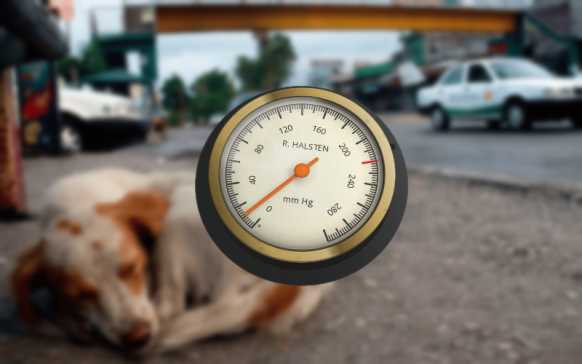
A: 10mmHg
